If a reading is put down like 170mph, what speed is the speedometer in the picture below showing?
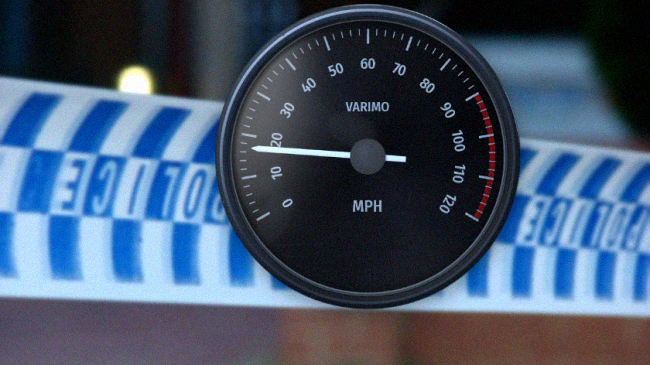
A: 17mph
